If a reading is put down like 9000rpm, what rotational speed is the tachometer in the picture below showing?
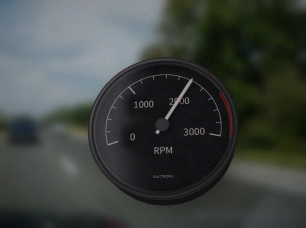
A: 2000rpm
